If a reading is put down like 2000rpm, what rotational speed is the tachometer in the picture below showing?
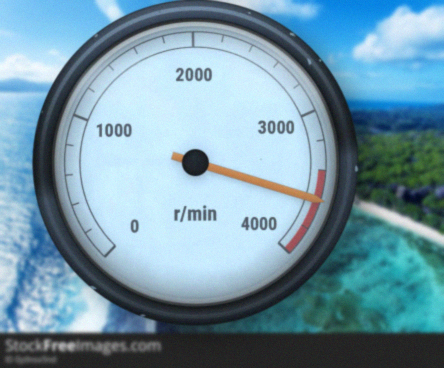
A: 3600rpm
